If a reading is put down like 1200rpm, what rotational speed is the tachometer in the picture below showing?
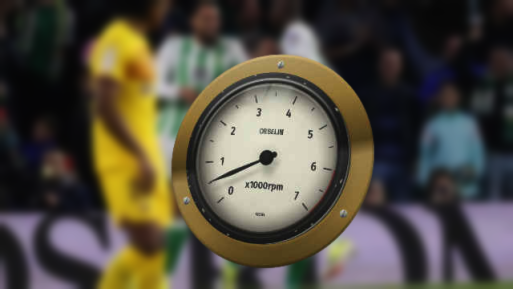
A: 500rpm
